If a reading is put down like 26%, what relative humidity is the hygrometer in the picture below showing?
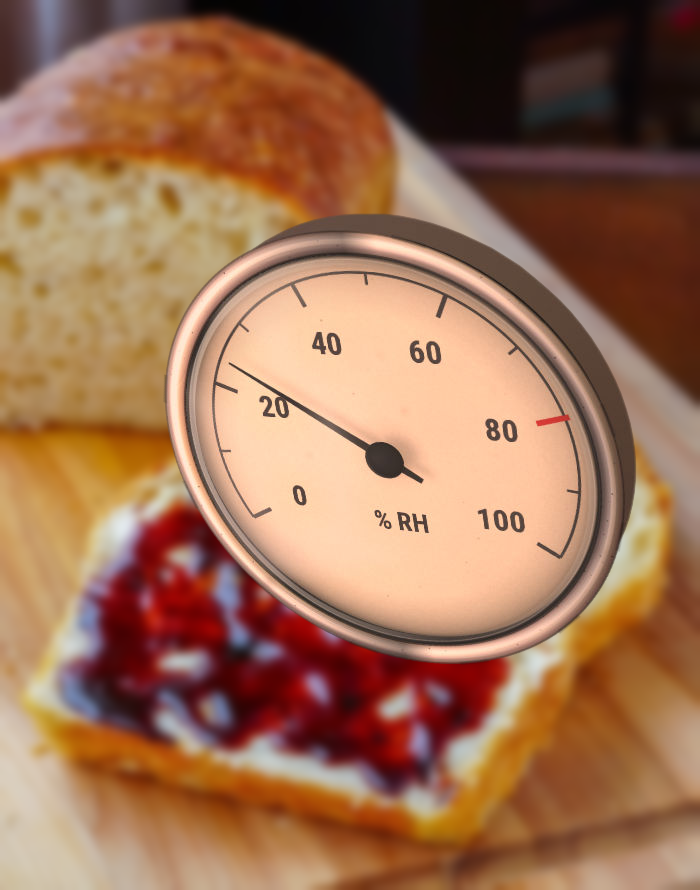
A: 25%
